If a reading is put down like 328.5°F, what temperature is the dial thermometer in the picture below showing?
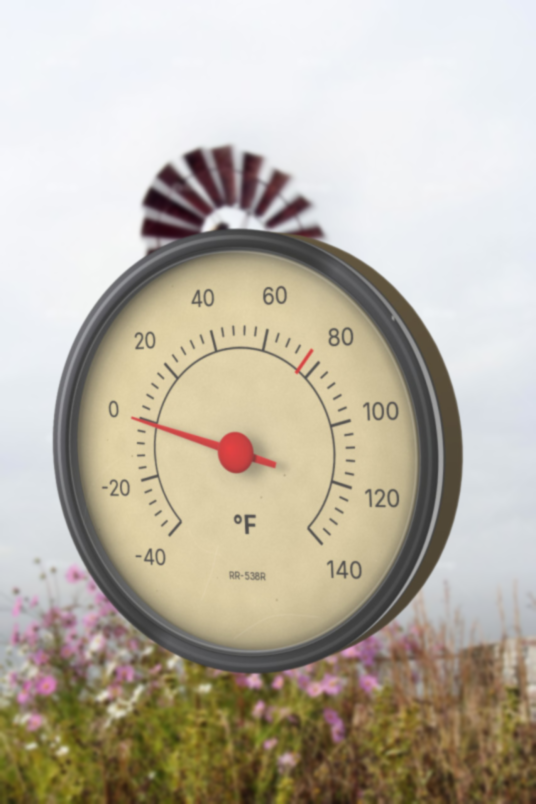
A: 0°F
